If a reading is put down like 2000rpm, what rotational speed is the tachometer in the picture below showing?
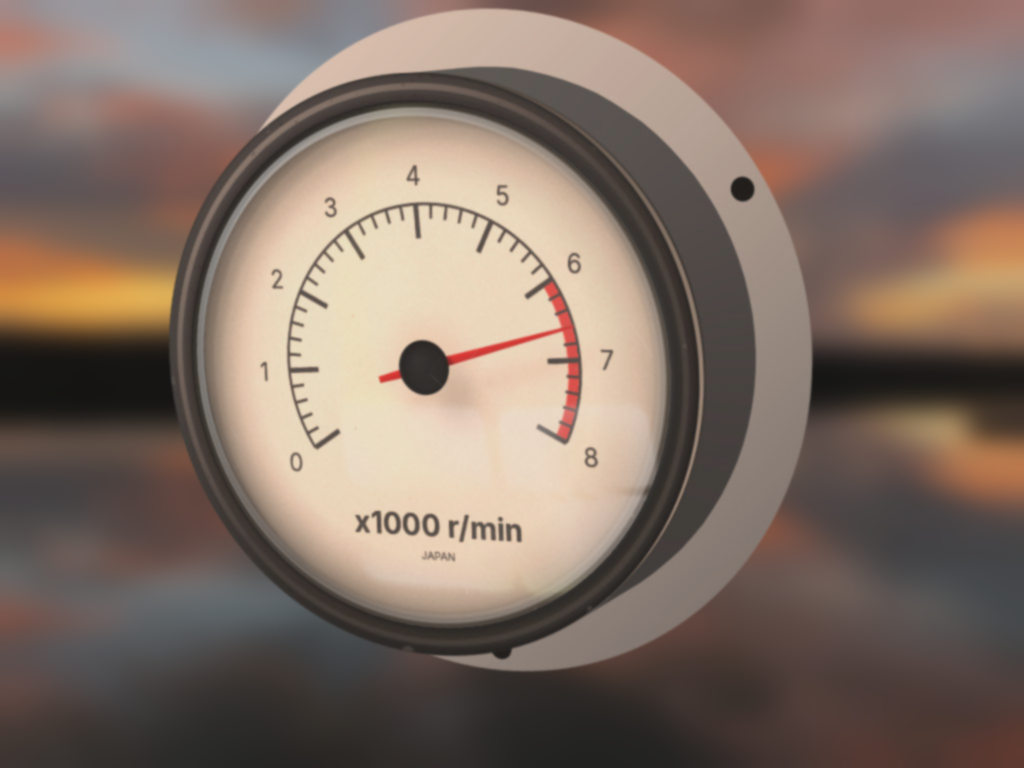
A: 6600rpm
